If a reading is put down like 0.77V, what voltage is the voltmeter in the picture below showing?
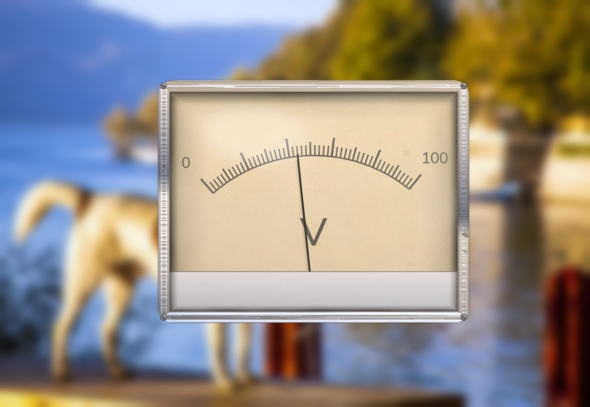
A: 44V
